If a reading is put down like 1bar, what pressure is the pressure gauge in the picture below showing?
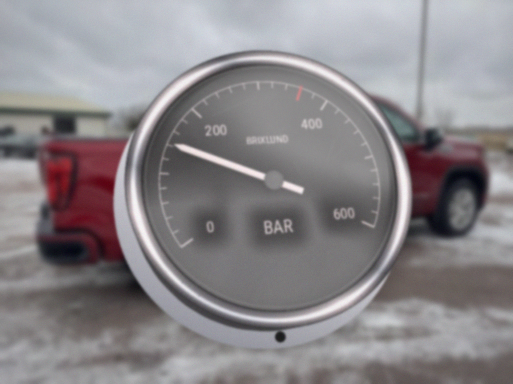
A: 140bar
